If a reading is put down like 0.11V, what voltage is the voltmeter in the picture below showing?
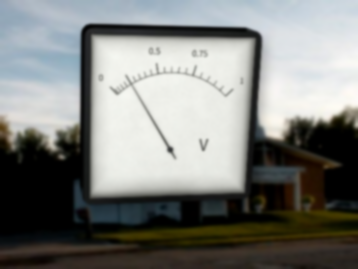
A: 0.25V
